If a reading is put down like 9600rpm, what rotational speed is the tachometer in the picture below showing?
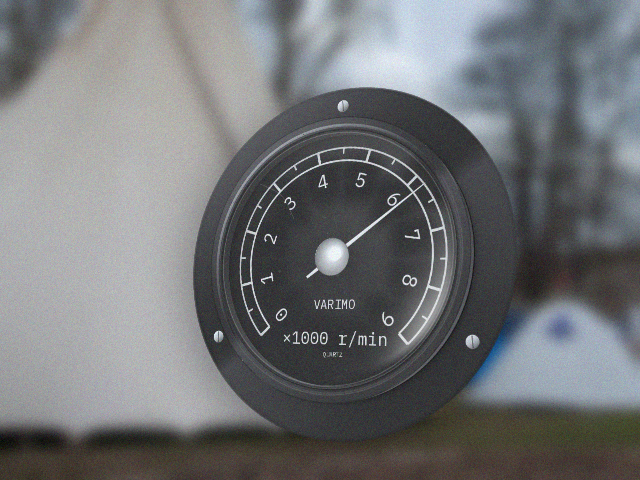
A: 6250rpm
